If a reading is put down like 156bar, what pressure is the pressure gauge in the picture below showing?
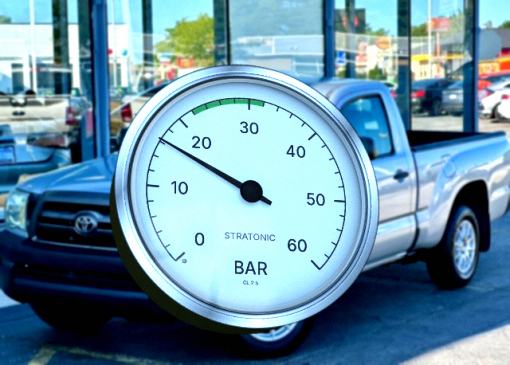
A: 16bar
